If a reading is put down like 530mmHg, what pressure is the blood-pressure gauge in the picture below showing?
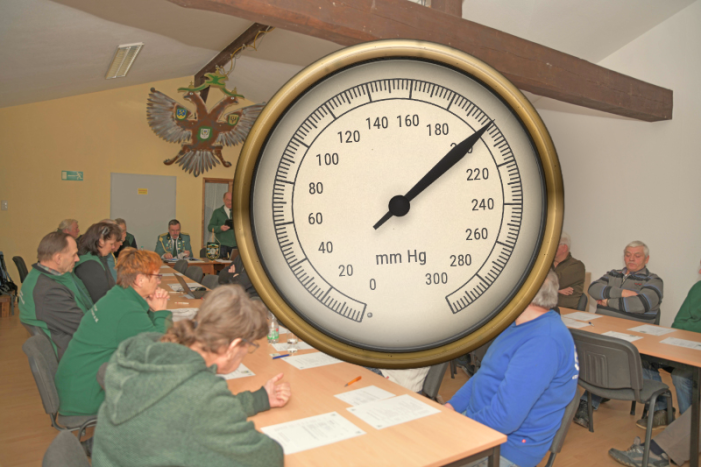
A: 200mmHg
